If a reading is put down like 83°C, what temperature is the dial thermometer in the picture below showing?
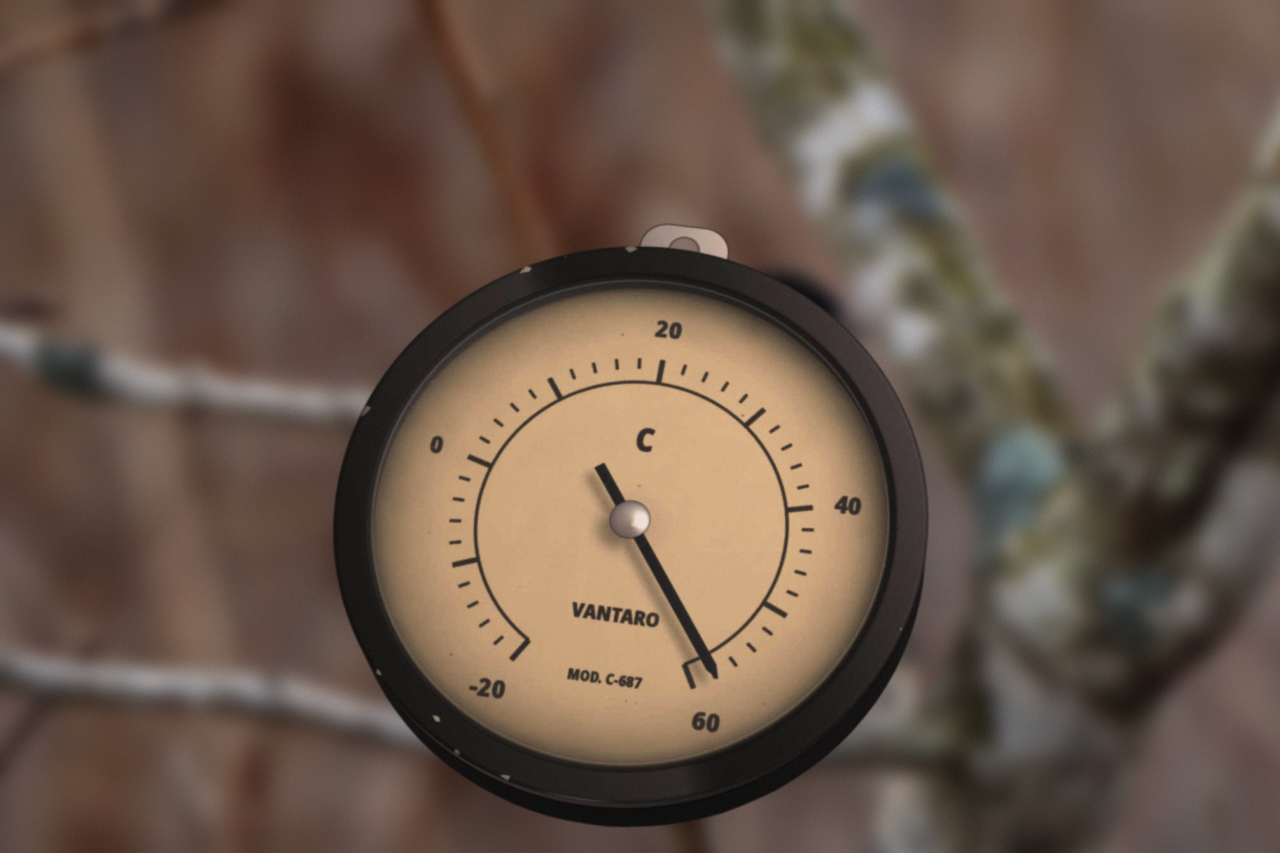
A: 58°C
